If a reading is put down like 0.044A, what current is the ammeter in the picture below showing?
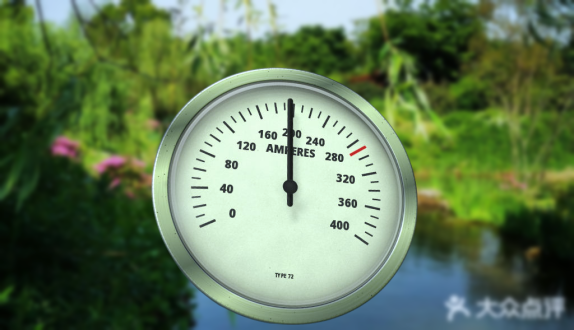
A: 195A
